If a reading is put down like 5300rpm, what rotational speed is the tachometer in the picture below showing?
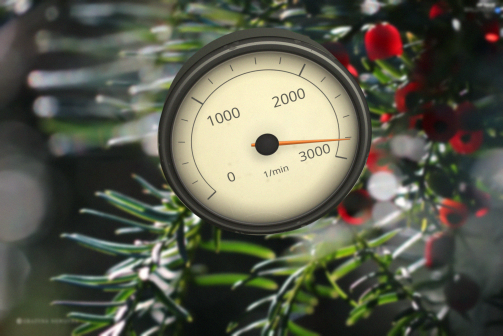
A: 2800rpm
